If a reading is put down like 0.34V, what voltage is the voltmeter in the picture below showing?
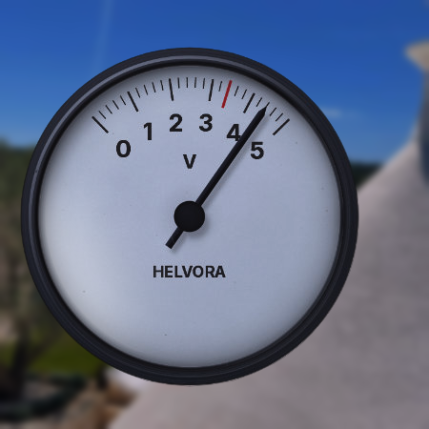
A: 4.4V
